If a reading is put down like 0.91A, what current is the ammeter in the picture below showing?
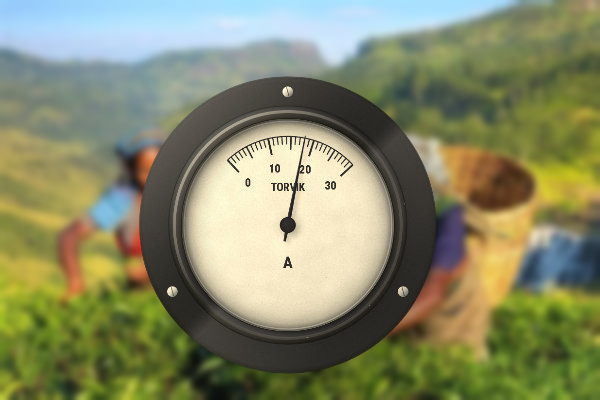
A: 18A
